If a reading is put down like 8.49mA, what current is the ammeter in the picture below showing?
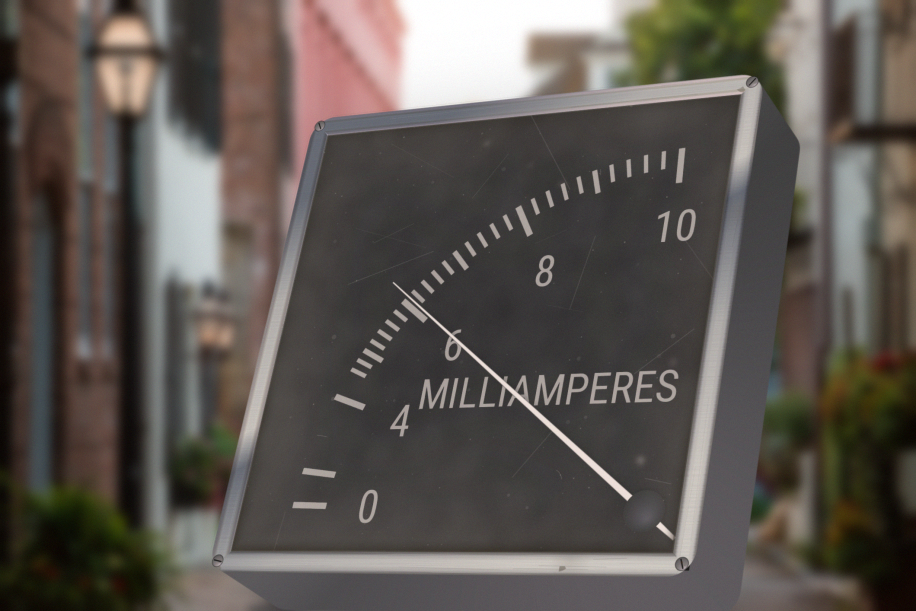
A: 6.1mA
